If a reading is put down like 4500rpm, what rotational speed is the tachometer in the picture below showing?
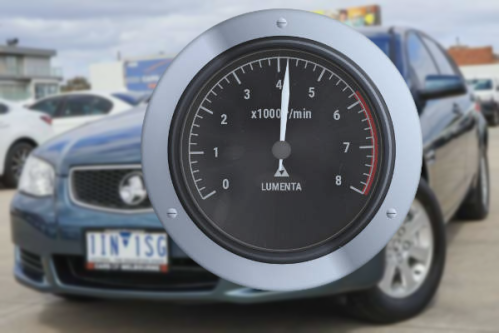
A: 4200rpm
